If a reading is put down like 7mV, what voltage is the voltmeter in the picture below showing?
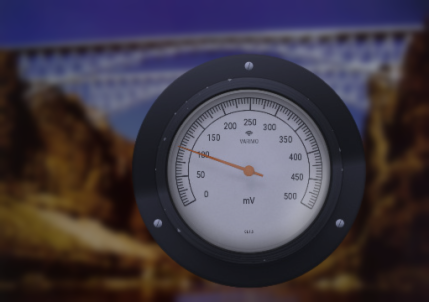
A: 100mV
